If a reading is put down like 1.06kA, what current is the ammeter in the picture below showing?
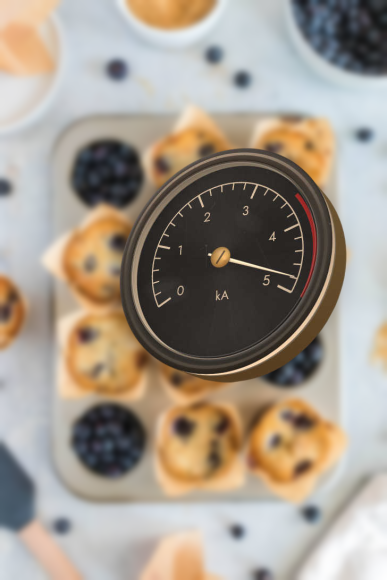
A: 4.8kA
